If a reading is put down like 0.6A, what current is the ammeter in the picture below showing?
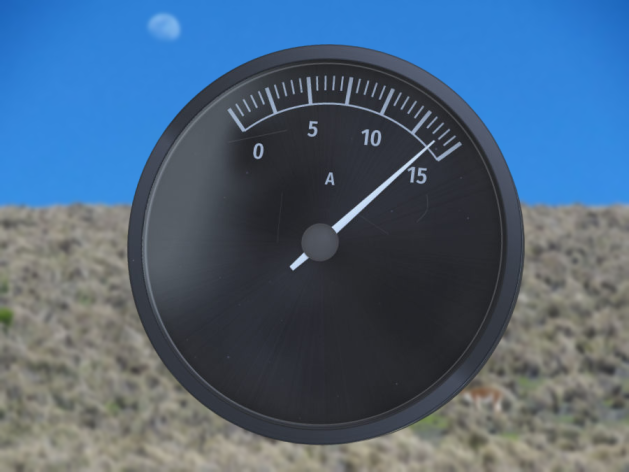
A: 14A
